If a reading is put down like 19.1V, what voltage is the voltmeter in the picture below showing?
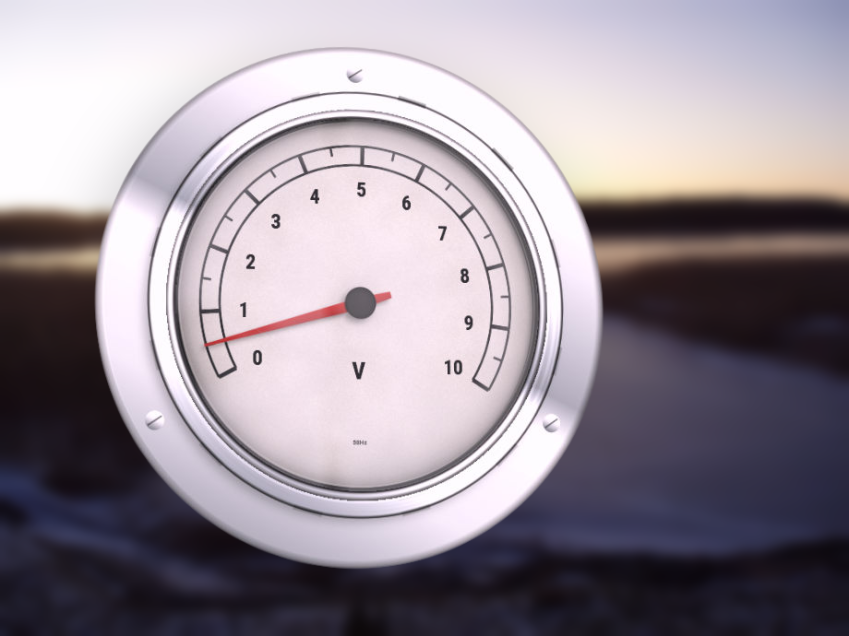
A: 0.5V
